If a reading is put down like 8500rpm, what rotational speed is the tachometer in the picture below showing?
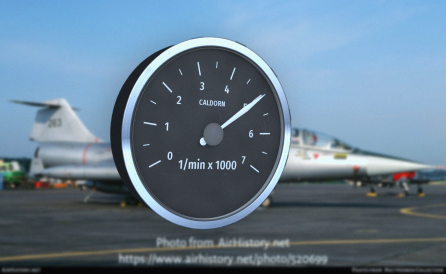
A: 5000rpm
